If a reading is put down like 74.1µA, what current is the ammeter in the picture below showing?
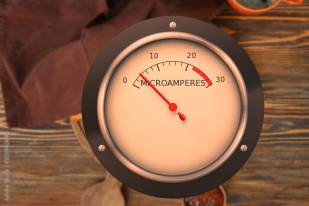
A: 4µA
